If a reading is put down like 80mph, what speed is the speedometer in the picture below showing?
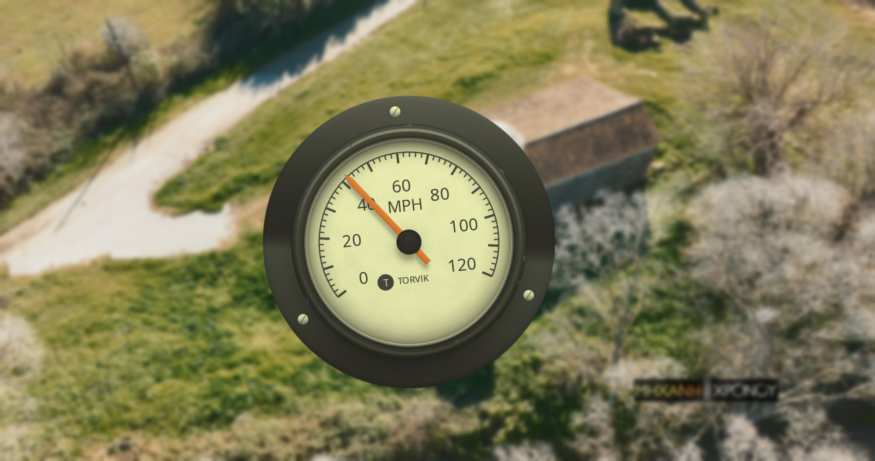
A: 42mph
